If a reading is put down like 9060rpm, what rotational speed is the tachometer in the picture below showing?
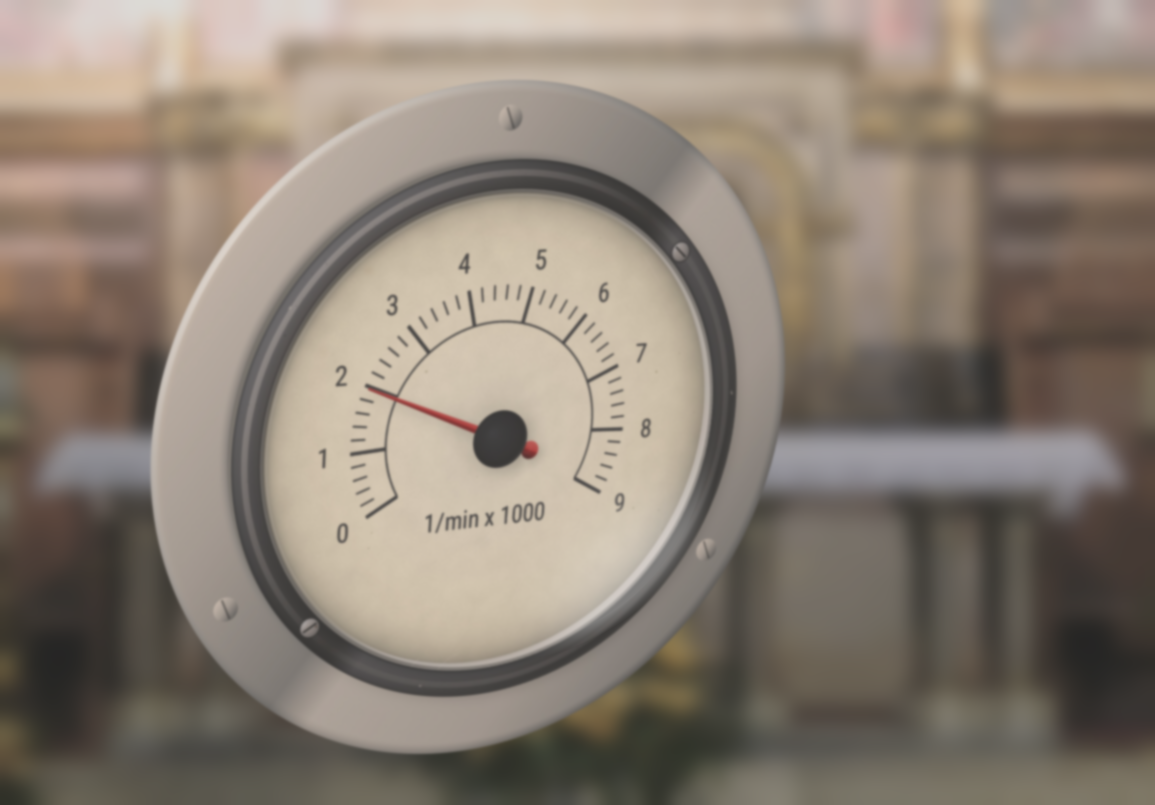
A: 2000rpm
